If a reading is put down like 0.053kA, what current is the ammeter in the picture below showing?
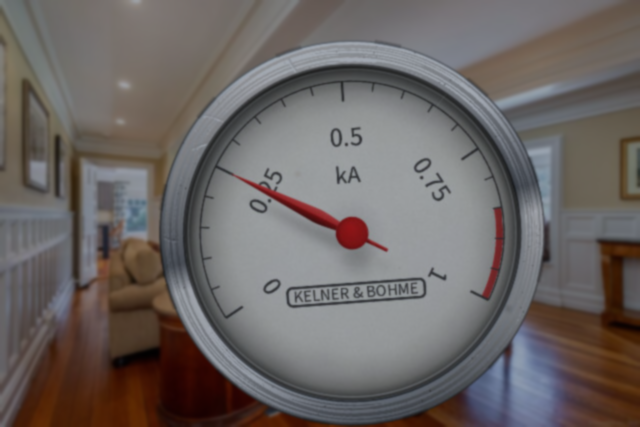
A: 0.25kA
